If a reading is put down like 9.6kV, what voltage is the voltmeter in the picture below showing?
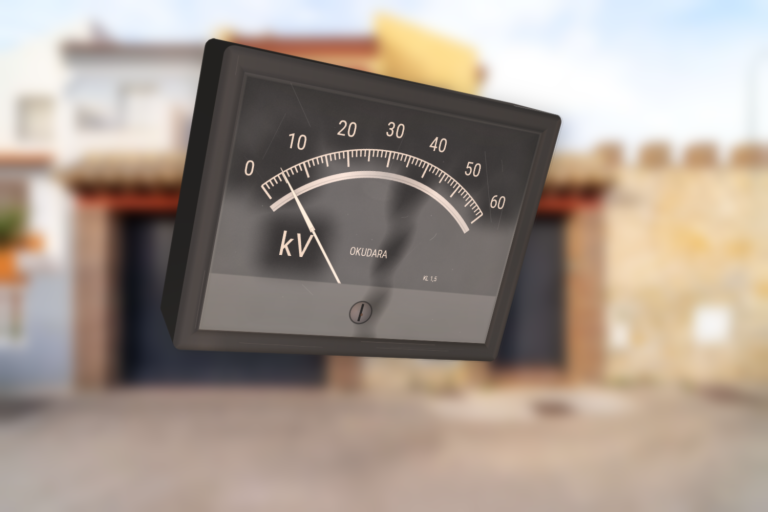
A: 5kV
